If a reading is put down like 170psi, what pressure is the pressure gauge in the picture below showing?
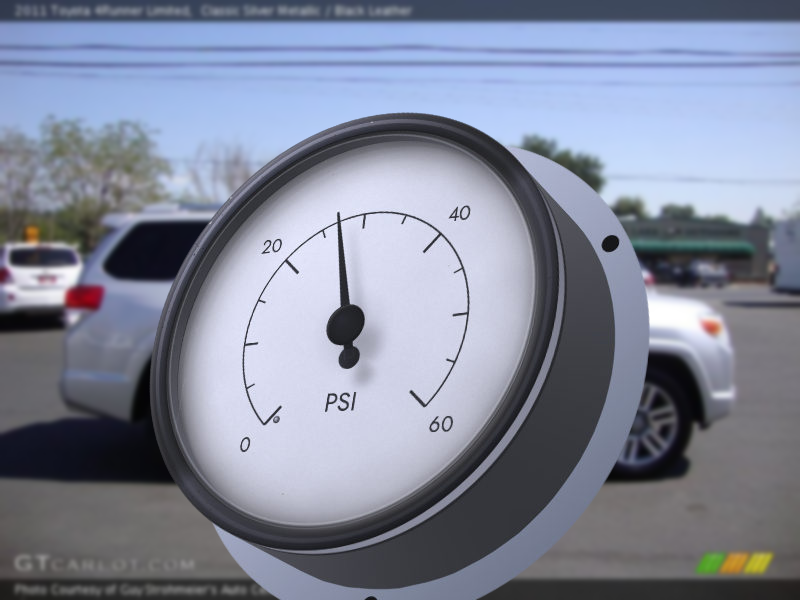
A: 27.5psi
